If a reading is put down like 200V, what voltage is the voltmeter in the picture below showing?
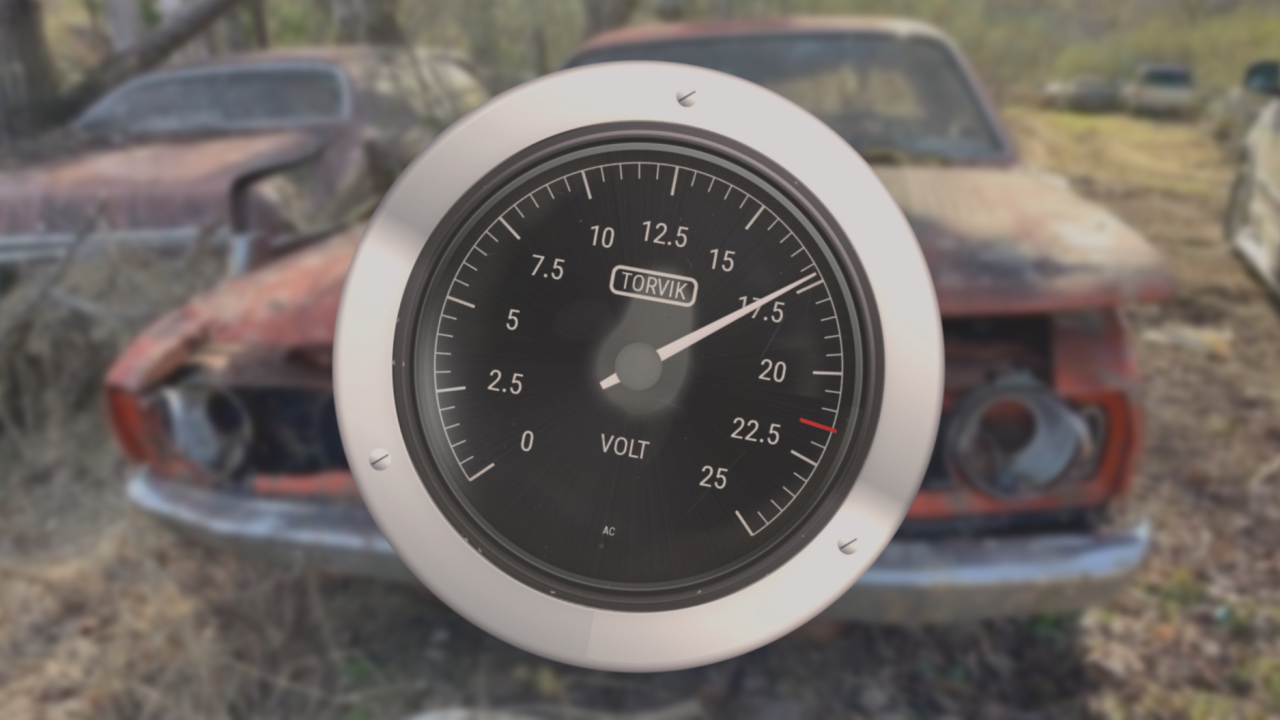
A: 17.25V
